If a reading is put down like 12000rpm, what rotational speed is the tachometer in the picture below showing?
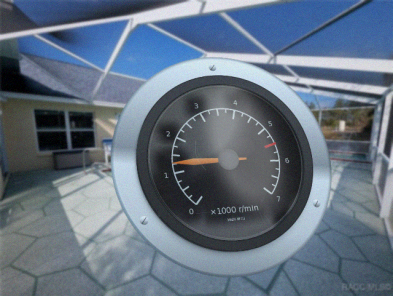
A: 1250rpm
